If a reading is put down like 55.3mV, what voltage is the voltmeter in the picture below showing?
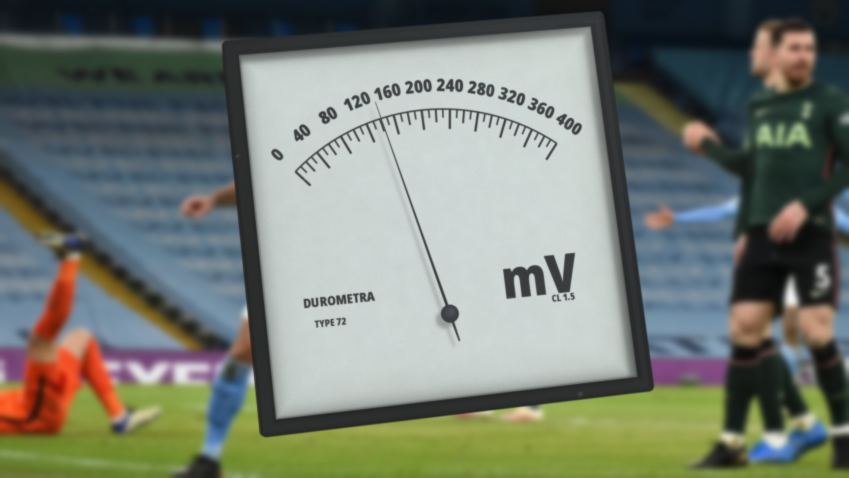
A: 140mV
